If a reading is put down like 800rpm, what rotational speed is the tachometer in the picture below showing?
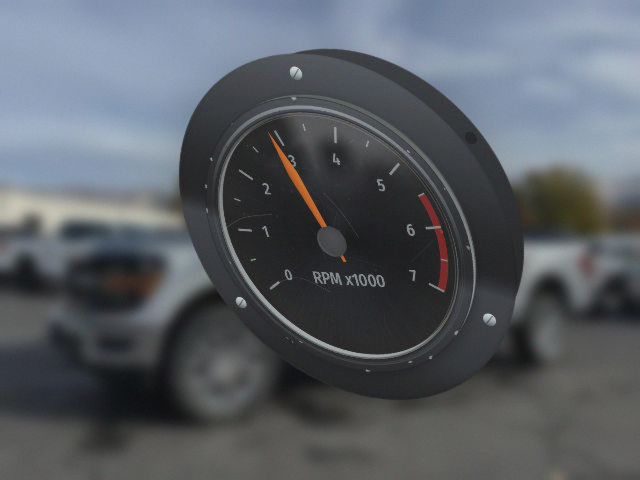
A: 3000rpm
